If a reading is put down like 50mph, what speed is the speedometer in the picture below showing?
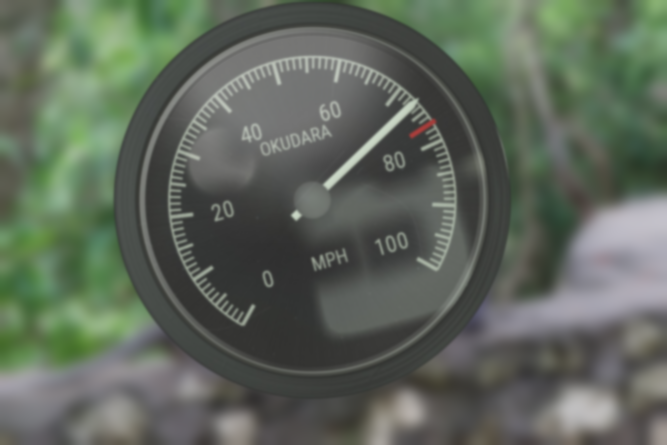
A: 73mph
